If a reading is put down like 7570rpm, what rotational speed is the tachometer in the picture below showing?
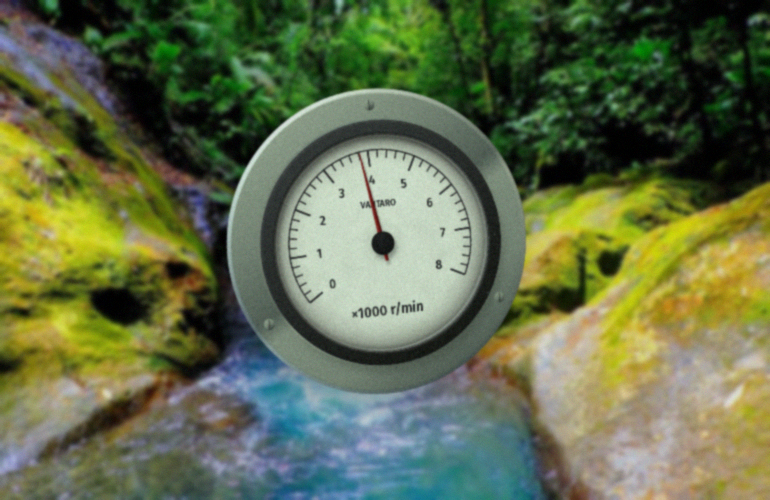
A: 3800rpm
